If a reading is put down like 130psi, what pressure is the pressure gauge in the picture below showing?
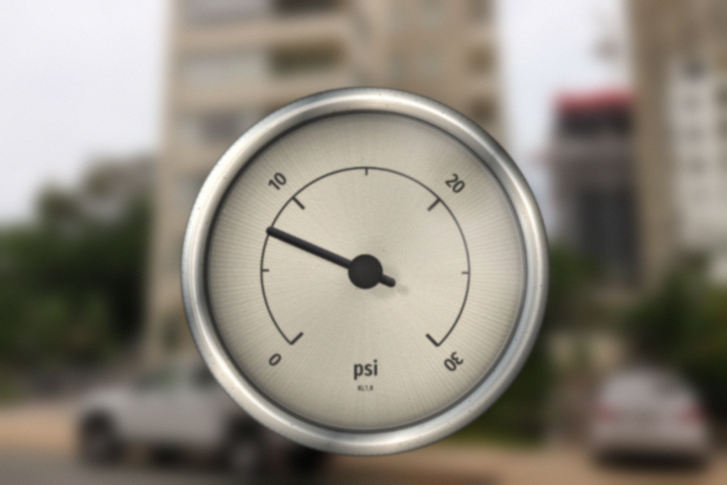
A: 7.5psi
